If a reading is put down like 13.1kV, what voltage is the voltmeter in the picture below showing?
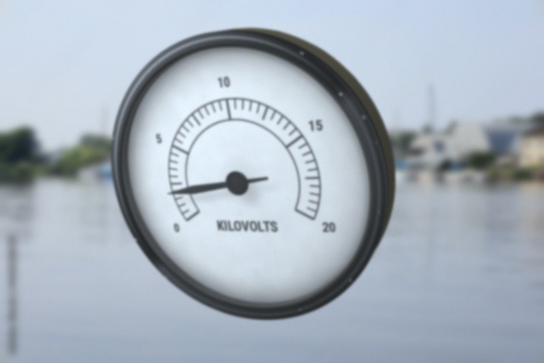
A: 2kV
